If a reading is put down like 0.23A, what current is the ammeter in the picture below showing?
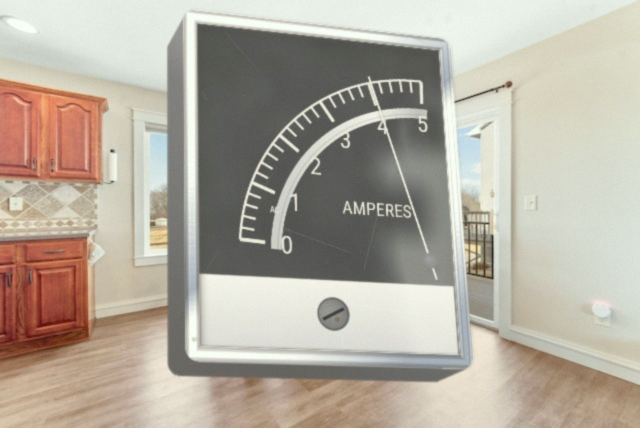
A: 4A
